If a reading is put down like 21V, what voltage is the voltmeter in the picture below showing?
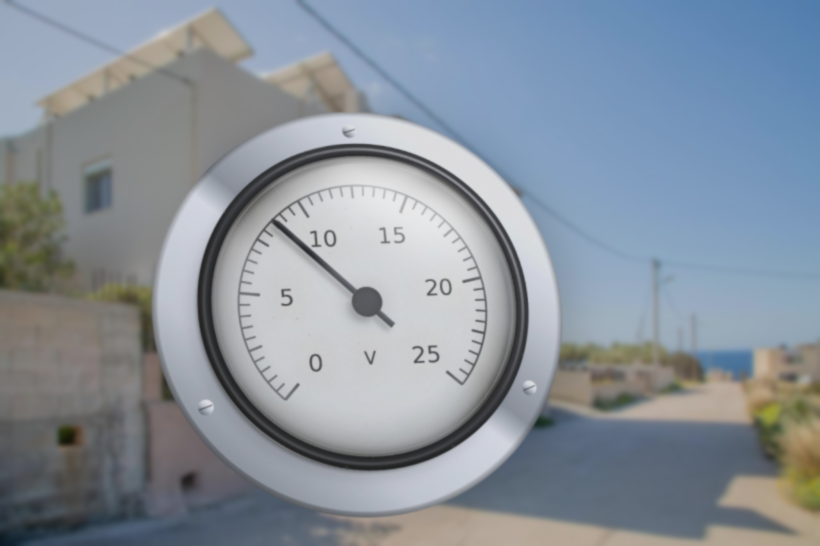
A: 8.5V
